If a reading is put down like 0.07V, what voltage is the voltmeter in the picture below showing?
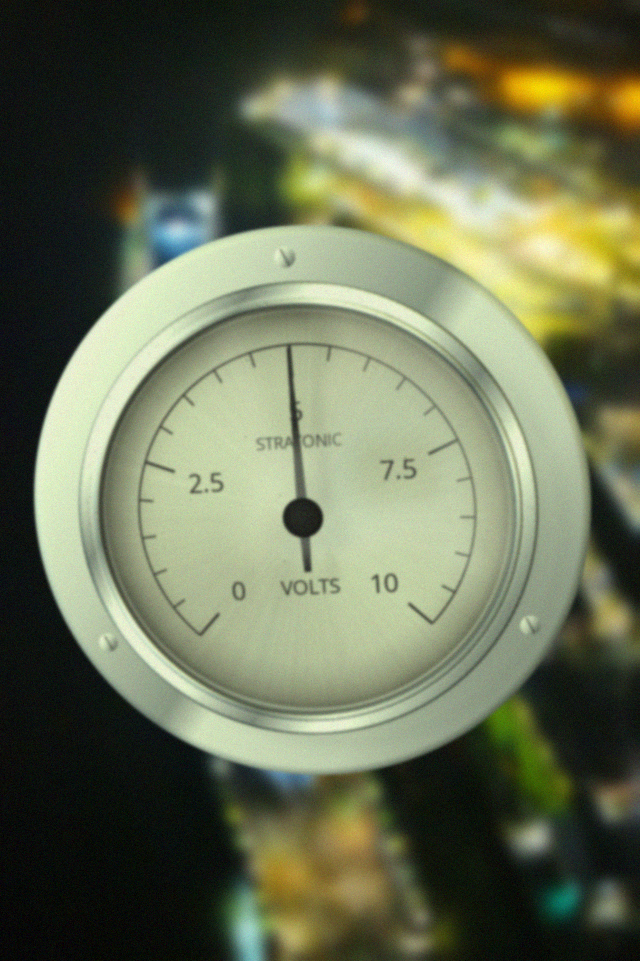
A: 5V
